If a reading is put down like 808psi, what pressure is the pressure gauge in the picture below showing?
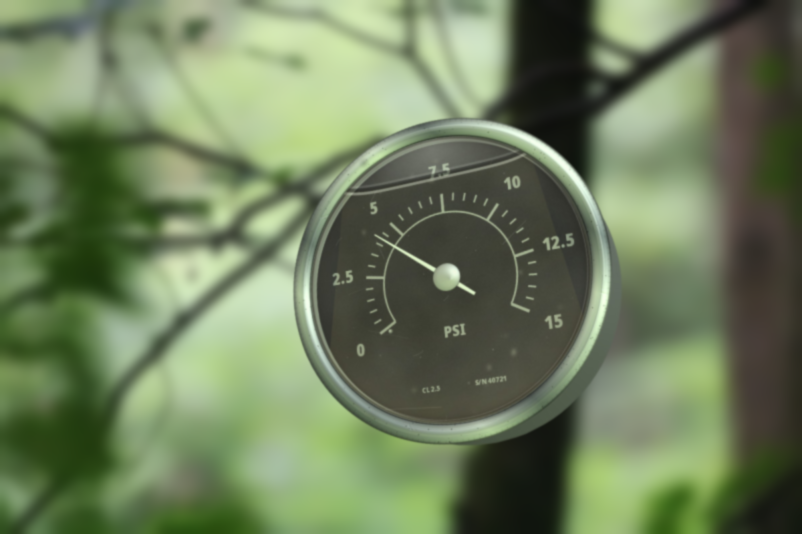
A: 4.25psi
